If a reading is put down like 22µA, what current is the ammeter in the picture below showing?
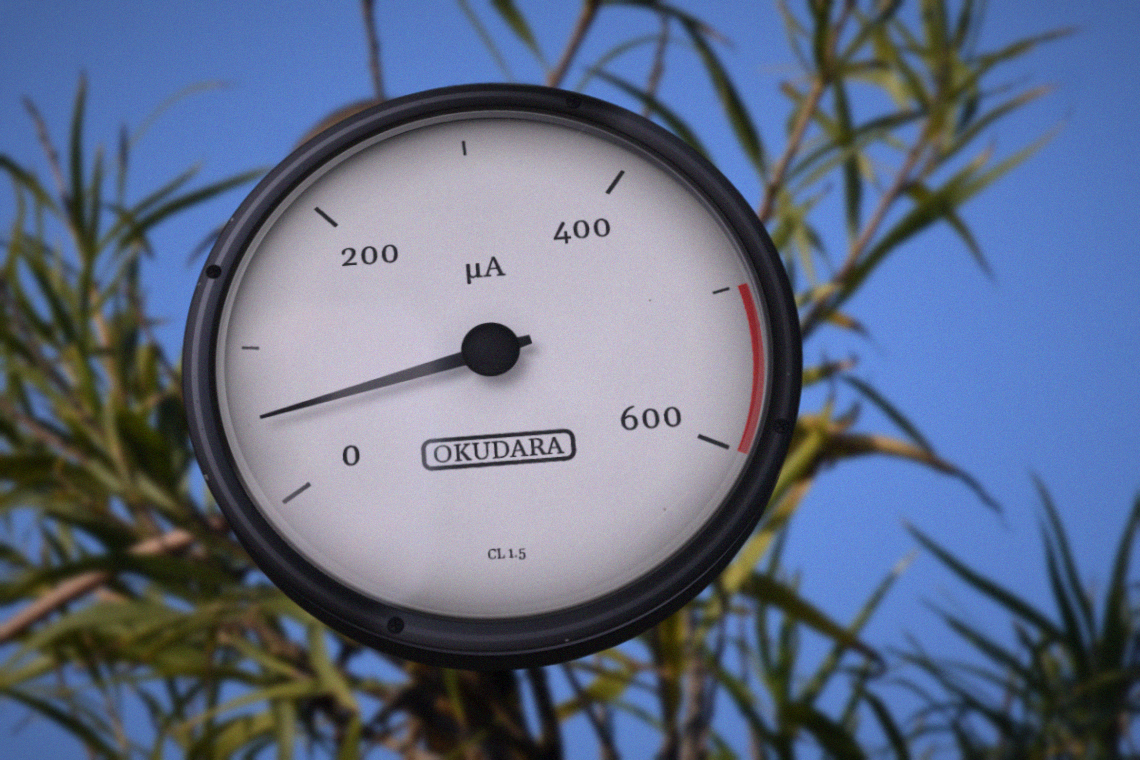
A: 50µA
